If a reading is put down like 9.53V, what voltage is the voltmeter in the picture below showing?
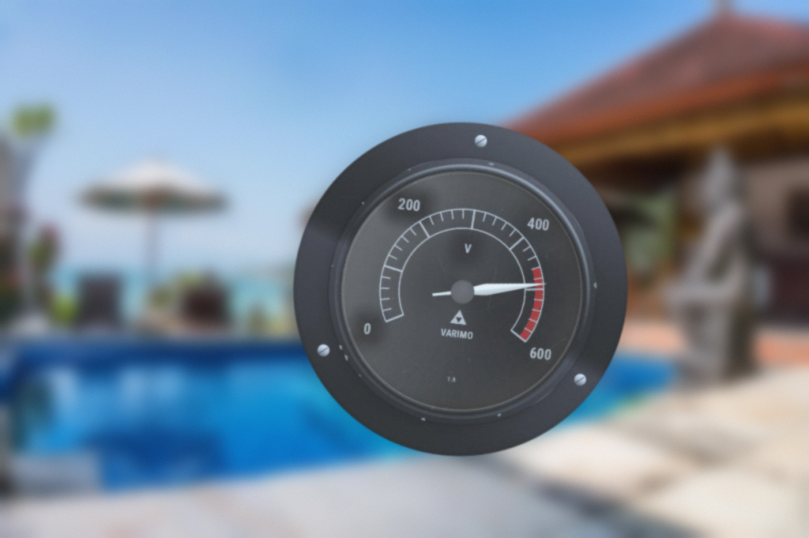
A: 490V
